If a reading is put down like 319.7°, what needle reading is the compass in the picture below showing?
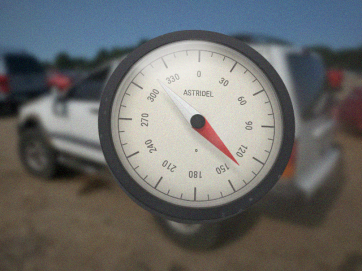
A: 135°
